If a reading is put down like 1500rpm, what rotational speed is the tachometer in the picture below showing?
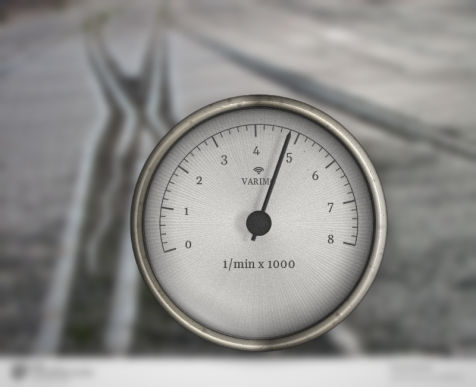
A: 4800rpm
